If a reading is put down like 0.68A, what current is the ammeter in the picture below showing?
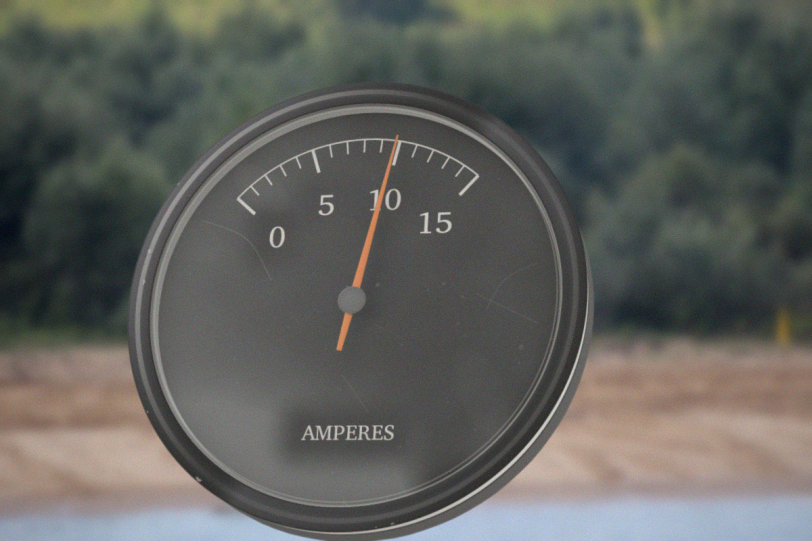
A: 10A
